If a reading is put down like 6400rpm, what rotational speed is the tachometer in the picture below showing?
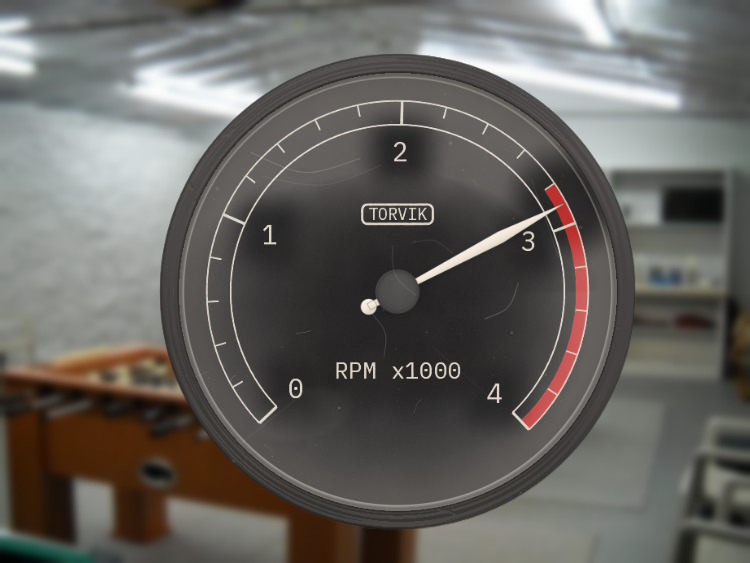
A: 2900rpm
